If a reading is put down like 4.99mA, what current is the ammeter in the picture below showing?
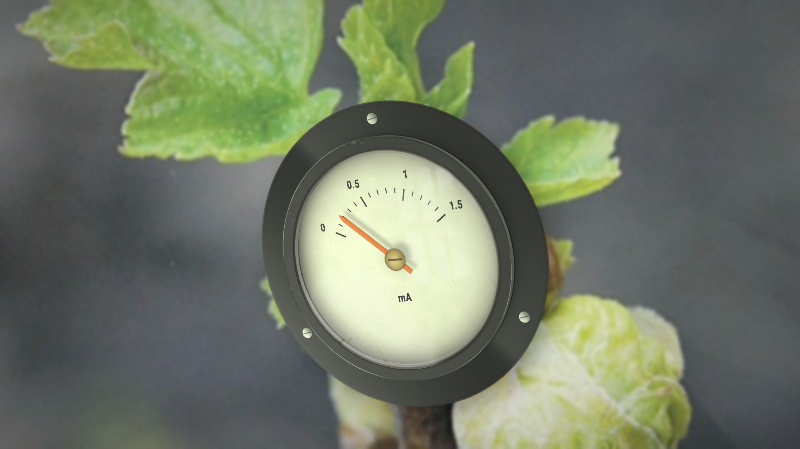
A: 0.2mA
